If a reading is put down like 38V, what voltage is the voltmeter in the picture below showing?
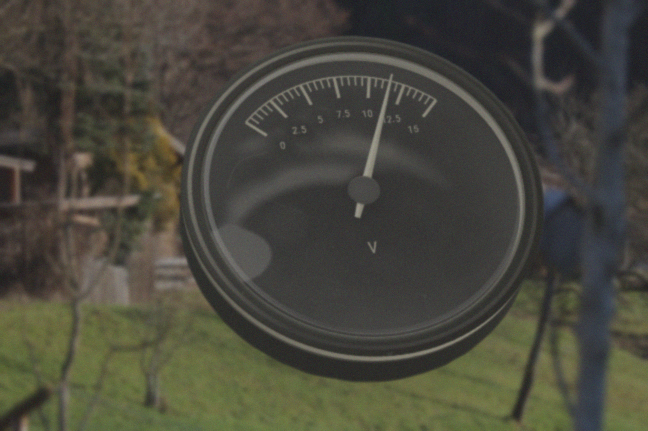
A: 11.5V
